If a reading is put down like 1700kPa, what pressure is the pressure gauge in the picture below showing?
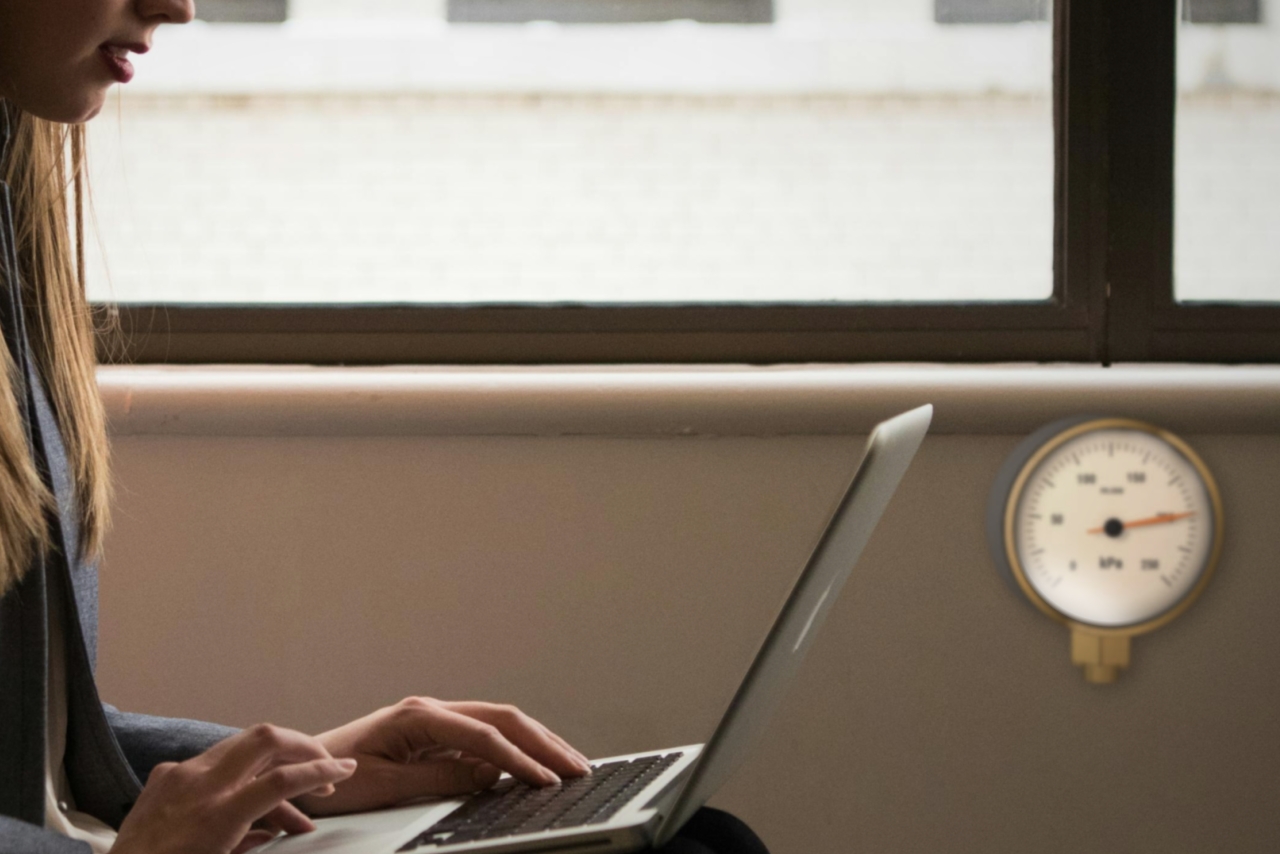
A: 200kPa
